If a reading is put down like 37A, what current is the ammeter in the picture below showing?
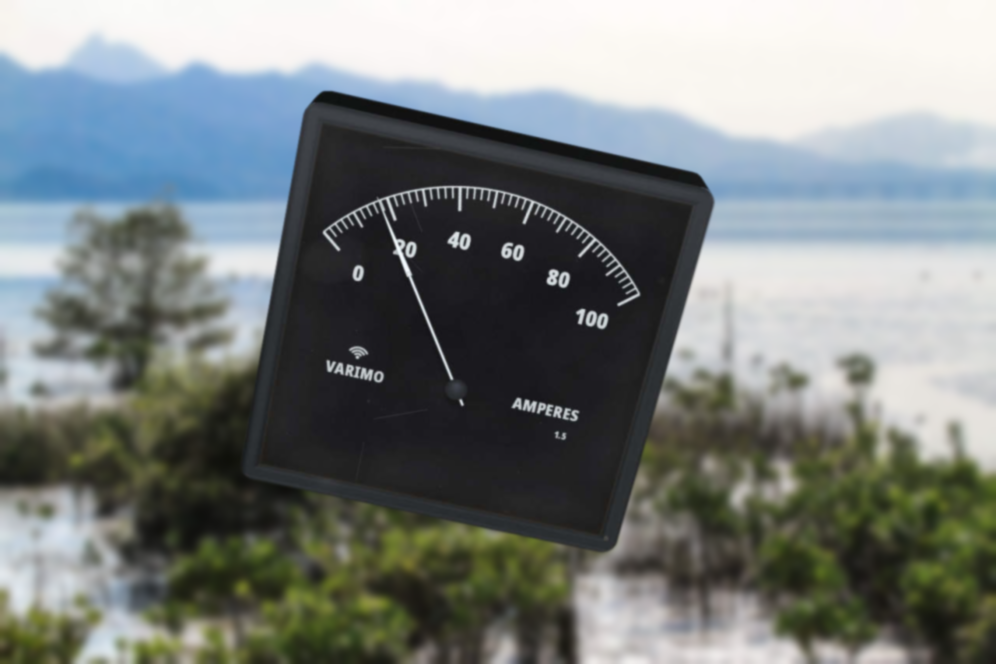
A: 18A
